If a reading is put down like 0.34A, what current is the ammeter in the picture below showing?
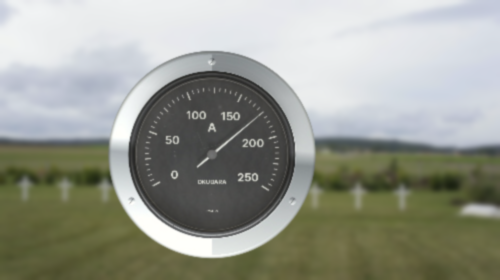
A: 175A
